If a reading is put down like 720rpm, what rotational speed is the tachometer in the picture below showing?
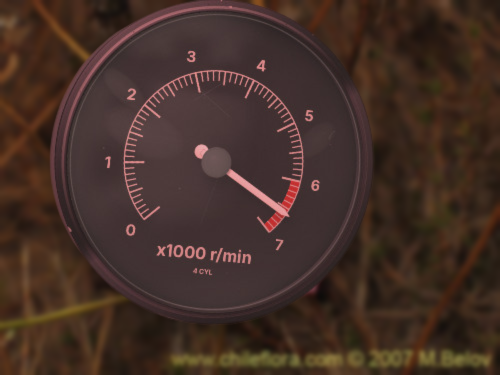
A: 6600rpm
